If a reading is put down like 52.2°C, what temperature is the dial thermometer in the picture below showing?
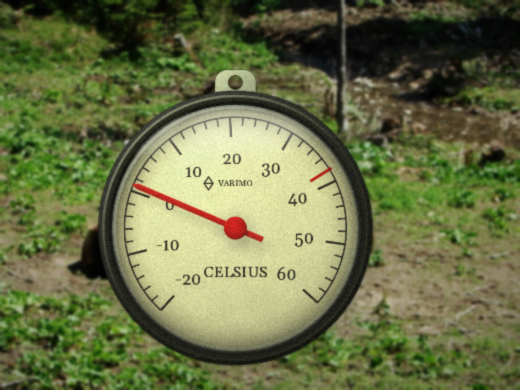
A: 1°C
